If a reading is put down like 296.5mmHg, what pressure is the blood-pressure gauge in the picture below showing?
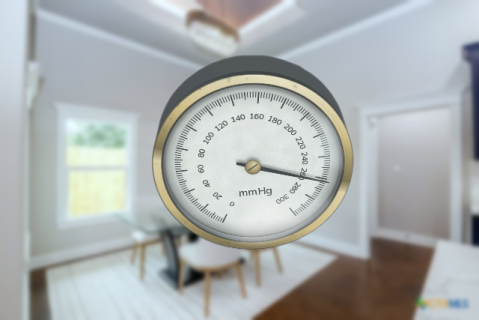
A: 260mmHg
